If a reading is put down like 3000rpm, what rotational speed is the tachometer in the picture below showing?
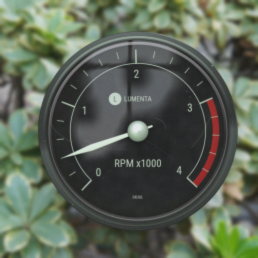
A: 400rpm
